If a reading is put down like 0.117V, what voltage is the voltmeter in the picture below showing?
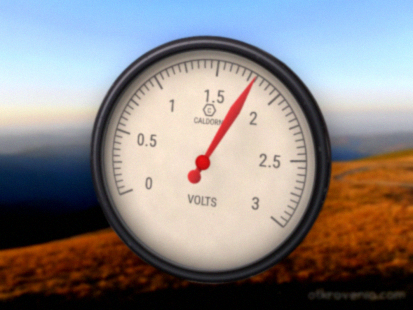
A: 1.8V
